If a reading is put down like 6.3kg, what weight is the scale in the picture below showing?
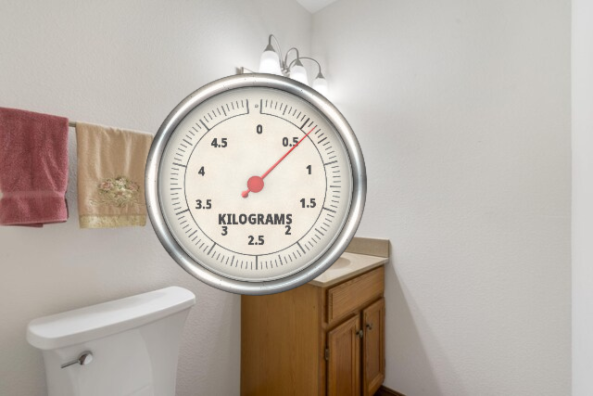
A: 0.6kg
